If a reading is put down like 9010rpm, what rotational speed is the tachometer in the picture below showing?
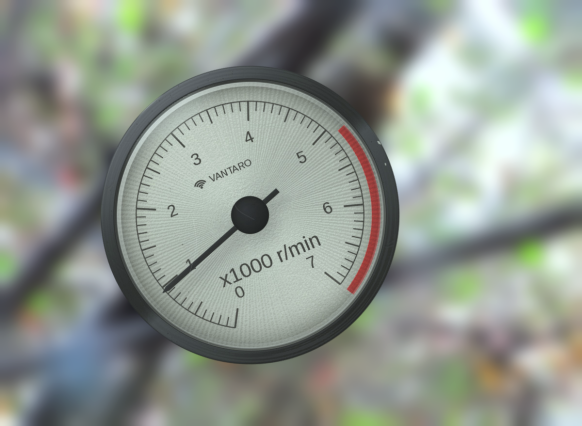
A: 950rpm
